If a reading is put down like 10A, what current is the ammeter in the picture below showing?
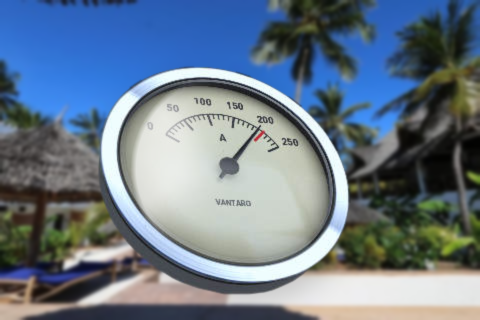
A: 200A
